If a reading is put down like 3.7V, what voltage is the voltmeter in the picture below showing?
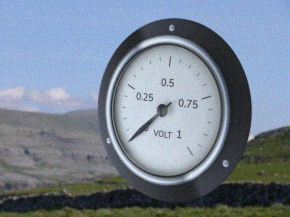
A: 0V
